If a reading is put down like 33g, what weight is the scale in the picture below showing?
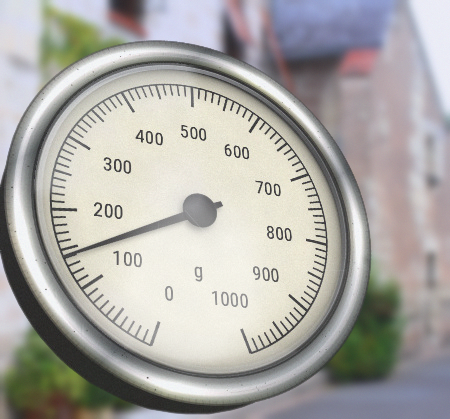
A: 140g
